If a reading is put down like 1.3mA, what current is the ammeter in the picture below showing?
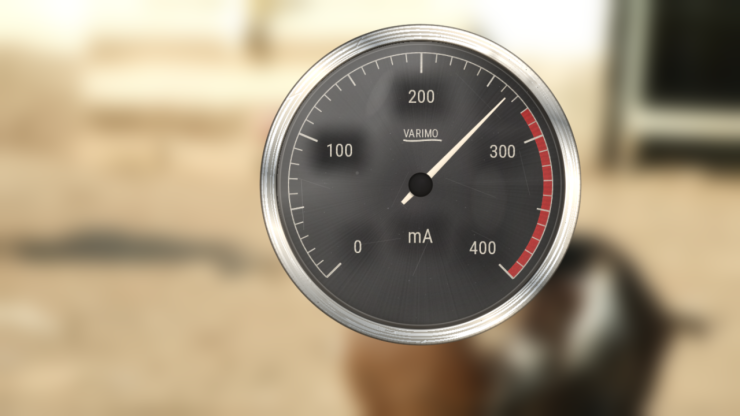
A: 265mA
